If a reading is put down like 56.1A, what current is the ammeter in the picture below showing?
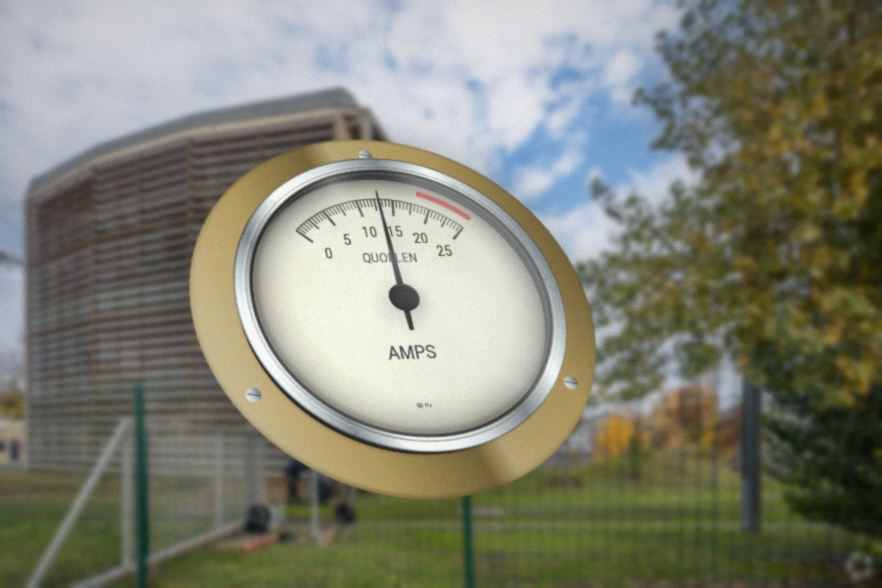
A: 12.5A
